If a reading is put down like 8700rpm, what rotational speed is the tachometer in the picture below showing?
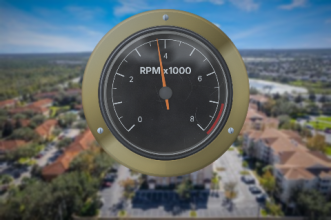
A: 3750rpm
